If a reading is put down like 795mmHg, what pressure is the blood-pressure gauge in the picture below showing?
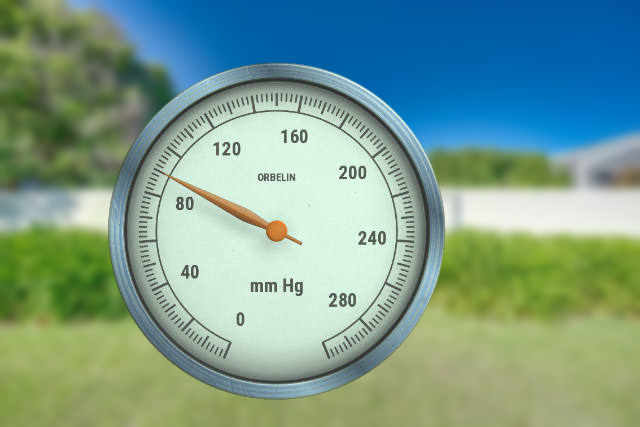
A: 90mmHg
